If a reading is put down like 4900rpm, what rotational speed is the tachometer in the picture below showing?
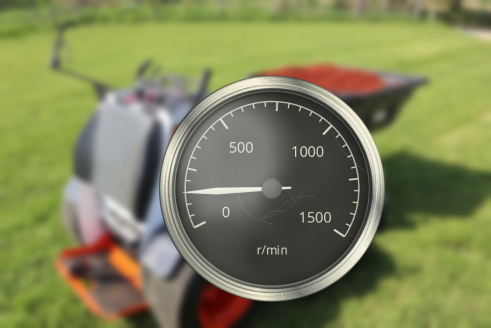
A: 150rpm
